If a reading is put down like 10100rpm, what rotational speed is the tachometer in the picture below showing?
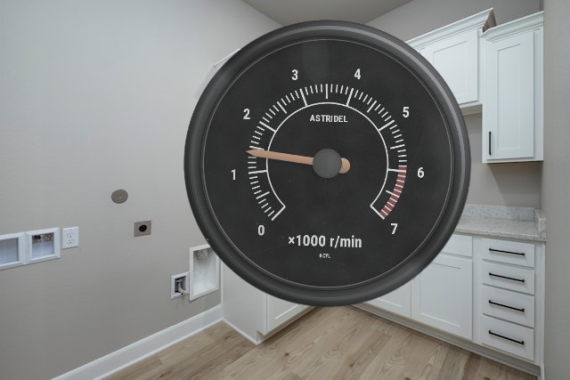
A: 1400rpm
